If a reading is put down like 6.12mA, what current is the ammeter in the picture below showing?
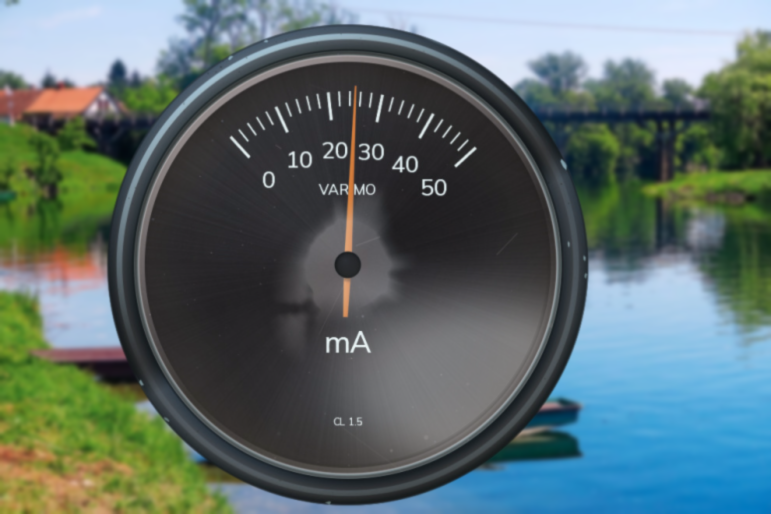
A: 25mA
